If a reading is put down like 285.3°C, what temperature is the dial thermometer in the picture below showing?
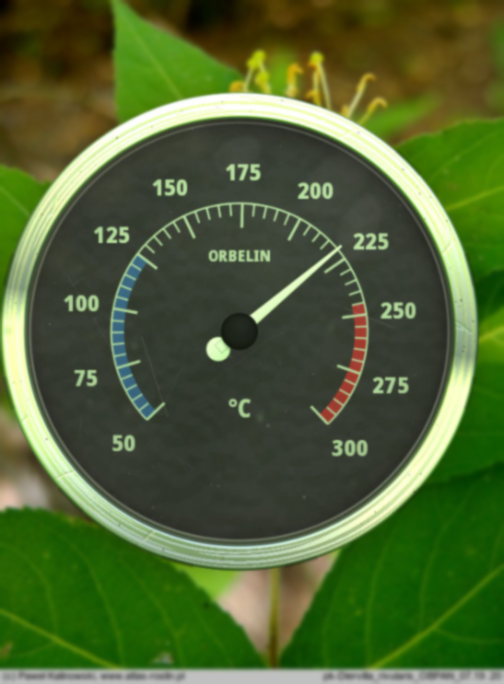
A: 220°C
